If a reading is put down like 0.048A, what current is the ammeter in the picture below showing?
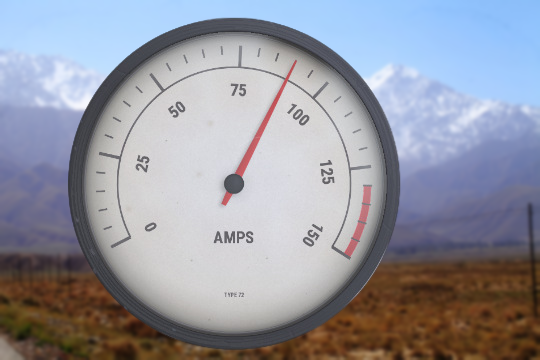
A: 90A
